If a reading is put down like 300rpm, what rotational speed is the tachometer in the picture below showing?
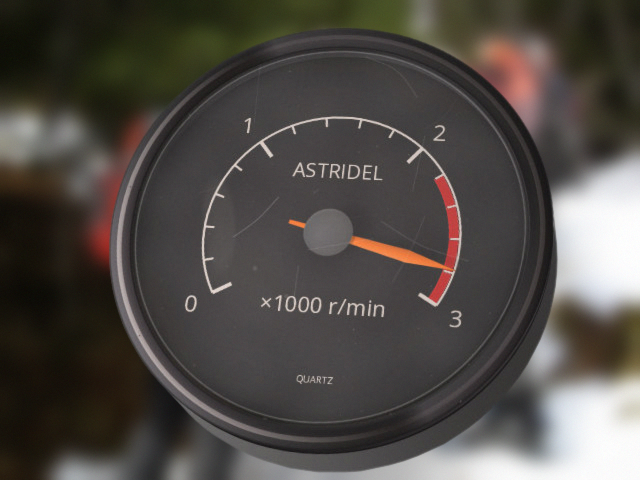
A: 2800rpm
